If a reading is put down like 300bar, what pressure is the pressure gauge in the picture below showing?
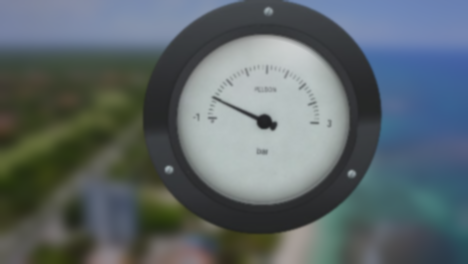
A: -0.5bar
